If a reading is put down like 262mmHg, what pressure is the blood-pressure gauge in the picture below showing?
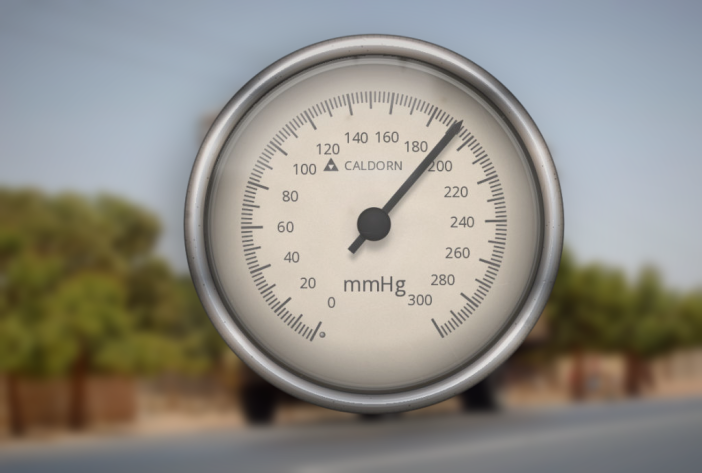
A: 192mmHg
